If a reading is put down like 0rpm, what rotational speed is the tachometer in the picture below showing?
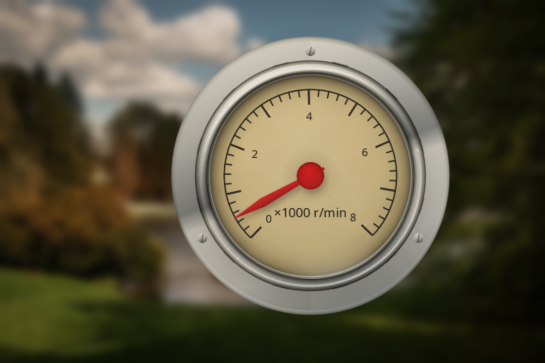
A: 500rpm
